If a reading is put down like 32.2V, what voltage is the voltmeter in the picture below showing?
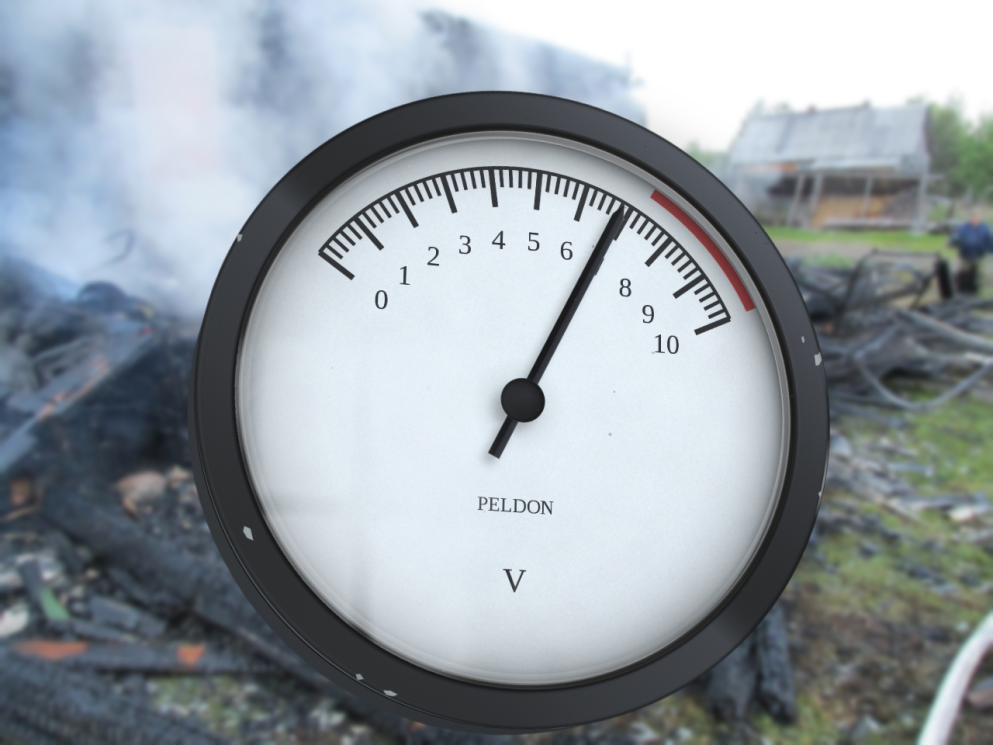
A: 6.8V
